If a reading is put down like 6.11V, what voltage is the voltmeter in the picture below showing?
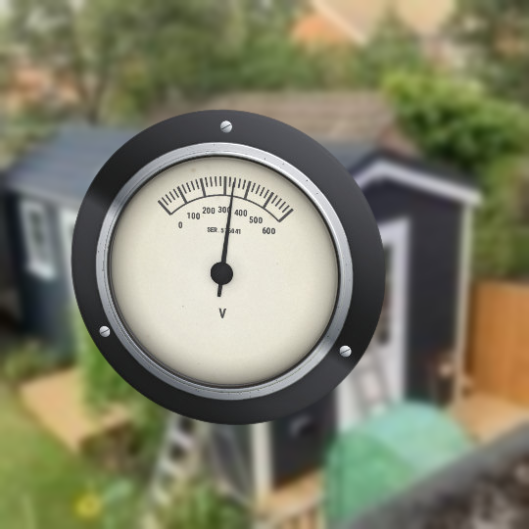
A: 340V
